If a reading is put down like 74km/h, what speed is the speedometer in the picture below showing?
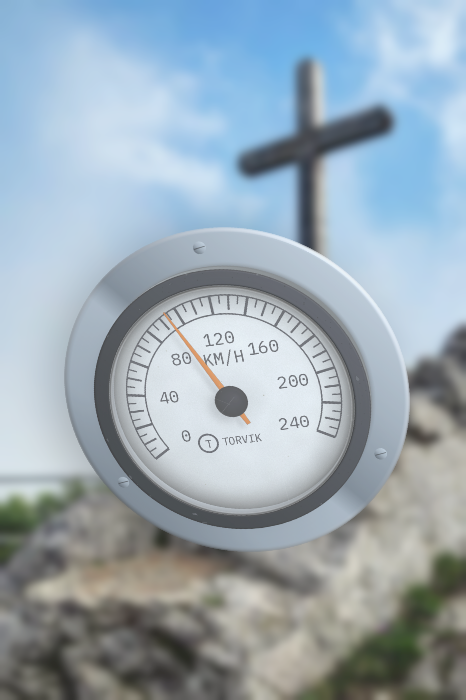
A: 95km/h
